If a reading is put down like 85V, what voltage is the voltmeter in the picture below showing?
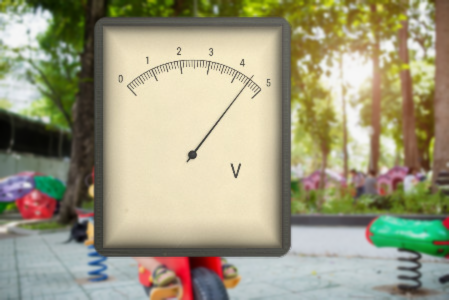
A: 4.5V
